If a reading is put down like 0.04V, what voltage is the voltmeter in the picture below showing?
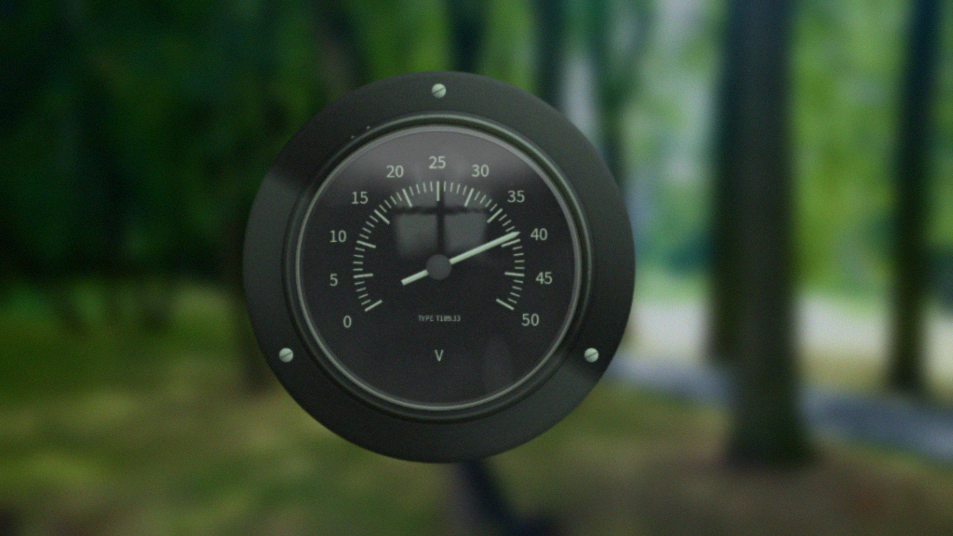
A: 39V
